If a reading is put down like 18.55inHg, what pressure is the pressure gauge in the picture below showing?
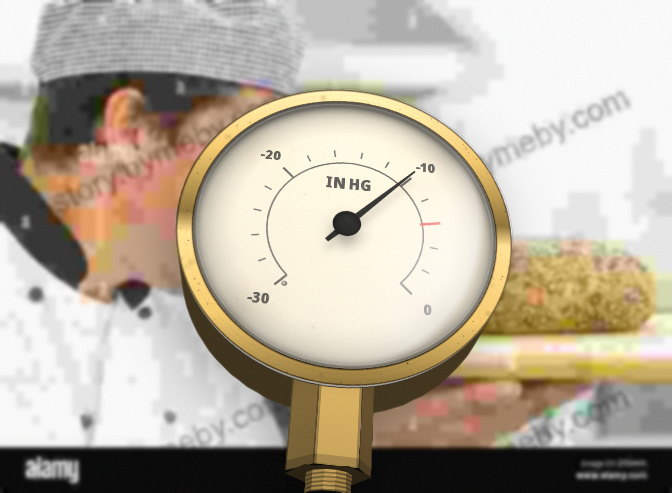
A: -10inHg
